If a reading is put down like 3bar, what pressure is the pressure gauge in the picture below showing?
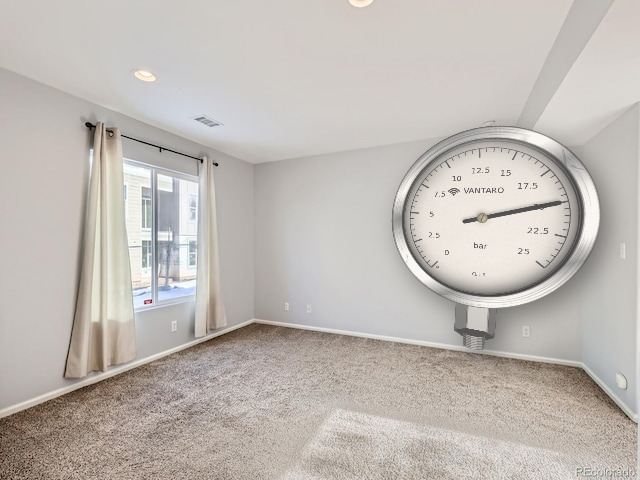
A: 20bar
